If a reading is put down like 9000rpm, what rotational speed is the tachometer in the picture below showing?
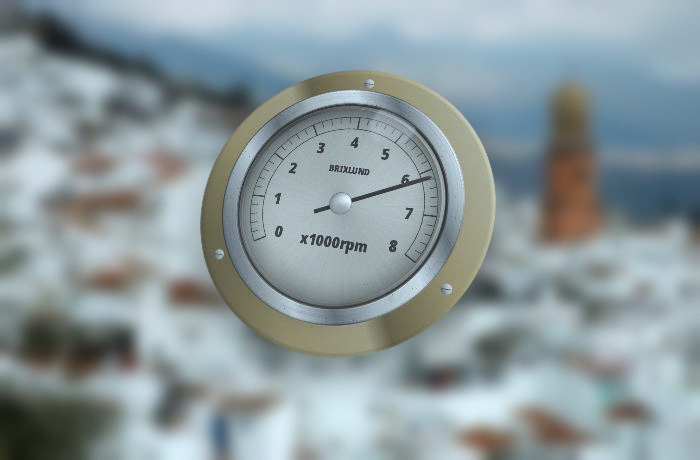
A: 6200rpm
